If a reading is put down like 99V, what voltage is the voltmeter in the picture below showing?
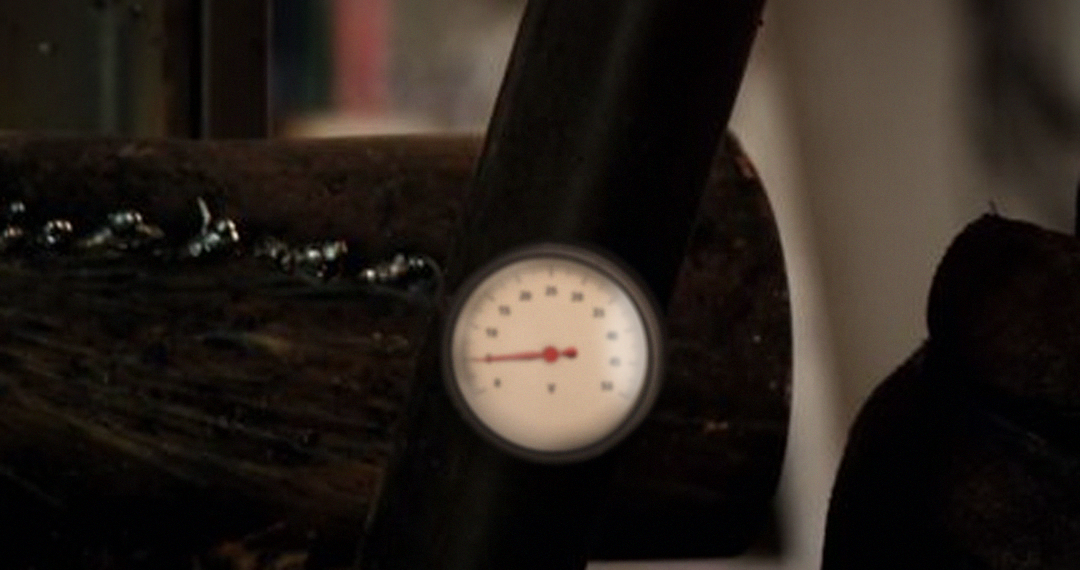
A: 5V
